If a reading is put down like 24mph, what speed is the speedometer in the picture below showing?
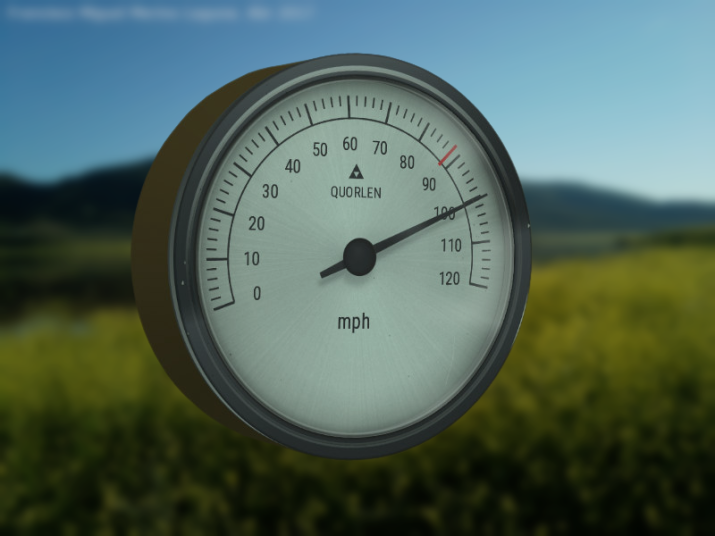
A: 100mph
